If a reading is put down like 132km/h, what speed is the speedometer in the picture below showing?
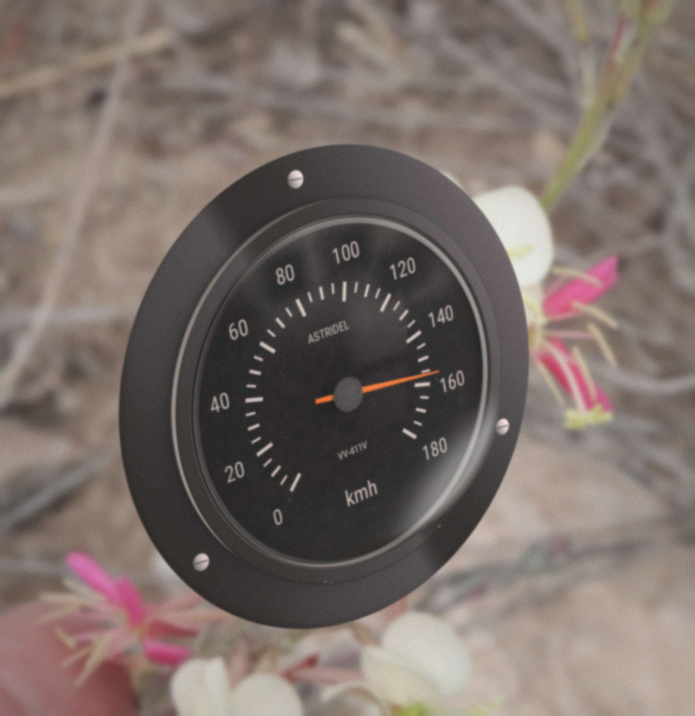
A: 155km/h
